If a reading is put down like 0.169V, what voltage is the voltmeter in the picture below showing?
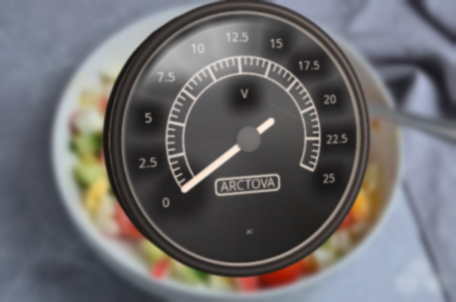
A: 0V
